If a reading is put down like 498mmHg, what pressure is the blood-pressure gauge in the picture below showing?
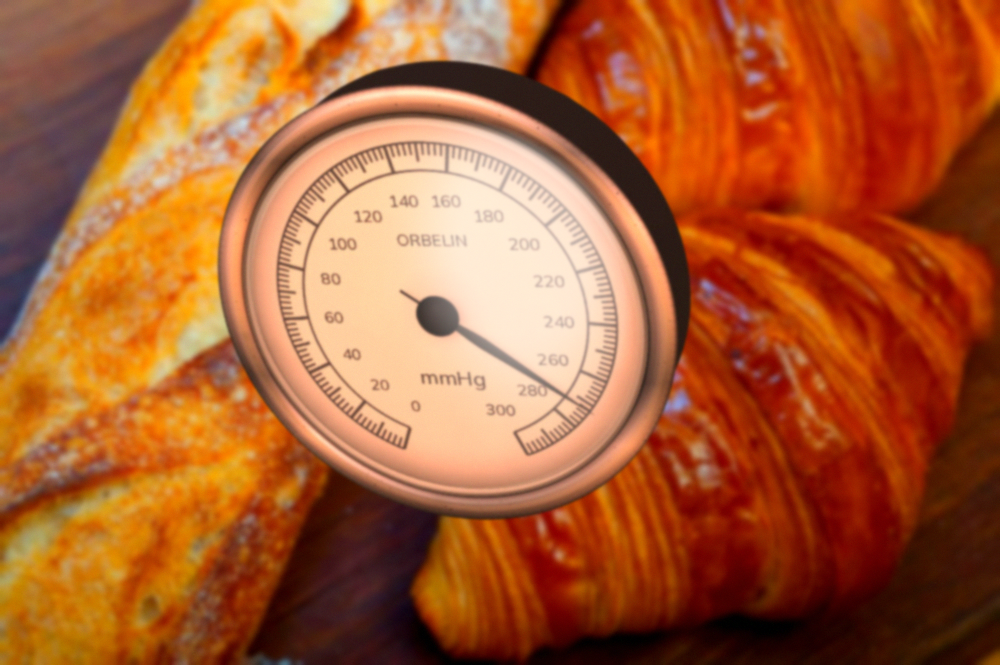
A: 270mmHg
